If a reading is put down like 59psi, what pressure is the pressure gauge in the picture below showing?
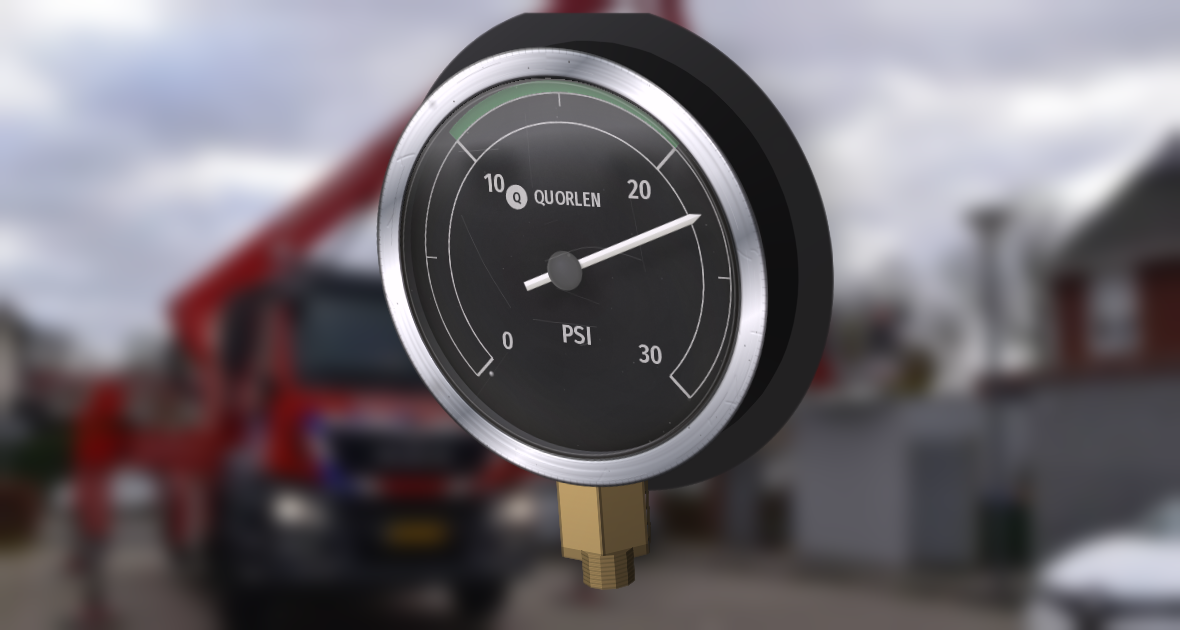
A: 22.5psi
